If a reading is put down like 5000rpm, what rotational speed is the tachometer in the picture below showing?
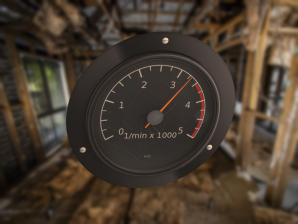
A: 3250rpm
